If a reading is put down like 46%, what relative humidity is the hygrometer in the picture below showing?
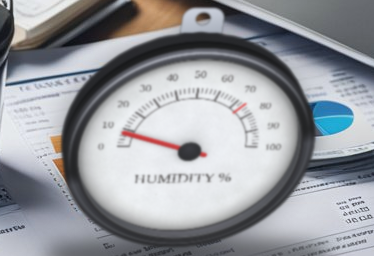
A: 10%
